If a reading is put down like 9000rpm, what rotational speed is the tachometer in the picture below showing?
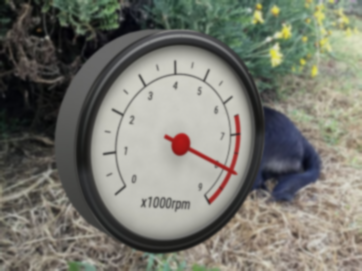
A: 8000rpm
